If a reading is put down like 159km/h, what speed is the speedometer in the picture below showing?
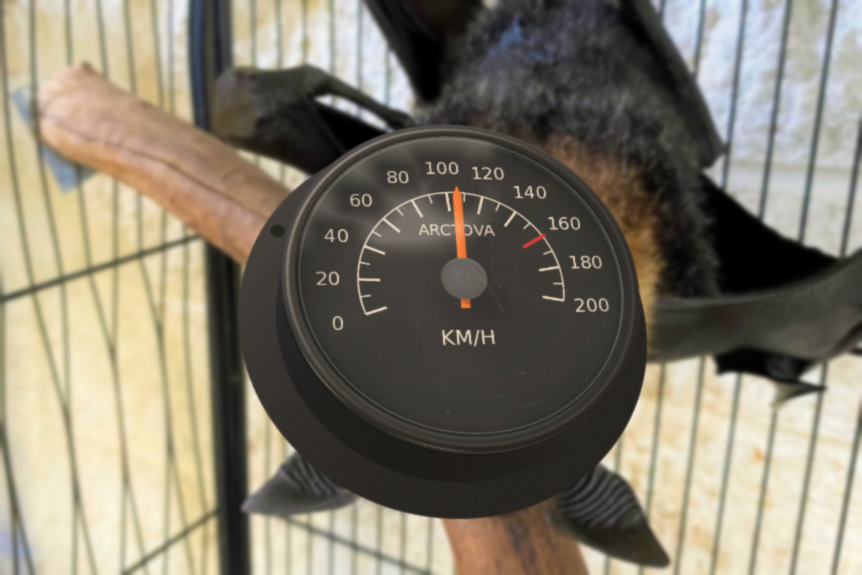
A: 105km/h
